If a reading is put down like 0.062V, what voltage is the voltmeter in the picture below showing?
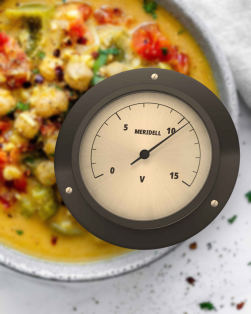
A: 10.5V
